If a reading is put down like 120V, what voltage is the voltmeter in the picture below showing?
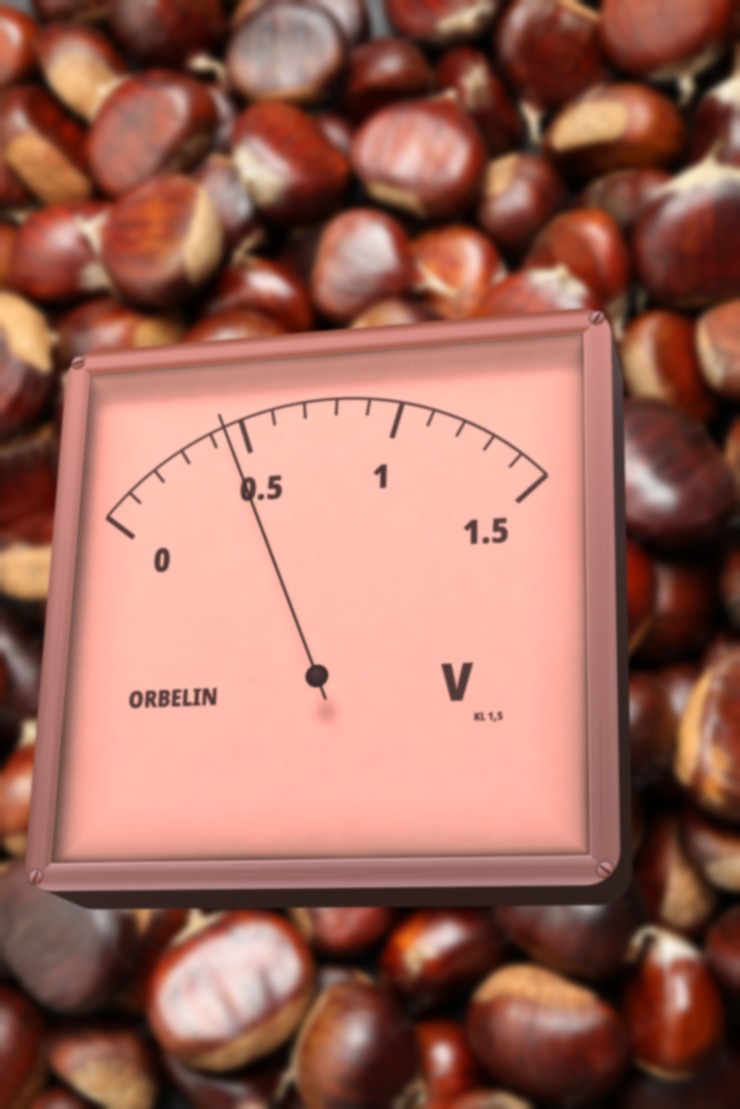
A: 0.45V
